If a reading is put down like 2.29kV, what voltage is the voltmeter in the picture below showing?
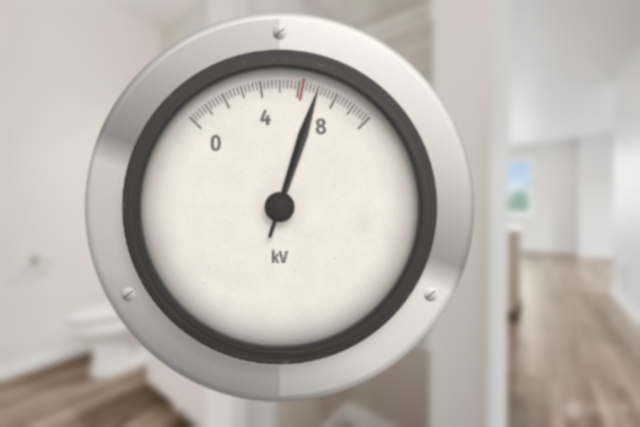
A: 7kV
